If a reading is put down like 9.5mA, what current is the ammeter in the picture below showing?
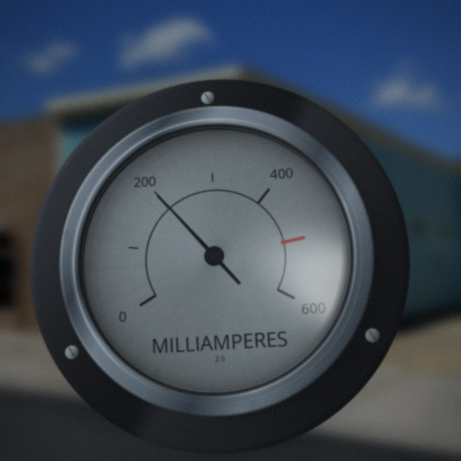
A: 200mA
